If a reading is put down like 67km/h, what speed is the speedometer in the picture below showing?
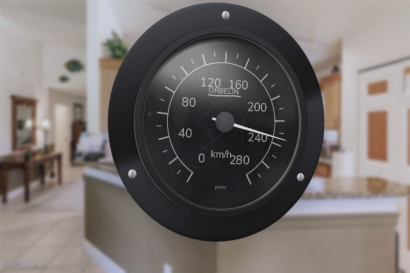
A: 235km/h
